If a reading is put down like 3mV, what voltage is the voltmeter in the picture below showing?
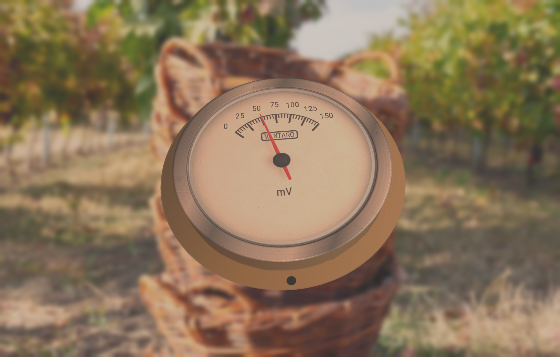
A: 50mV
